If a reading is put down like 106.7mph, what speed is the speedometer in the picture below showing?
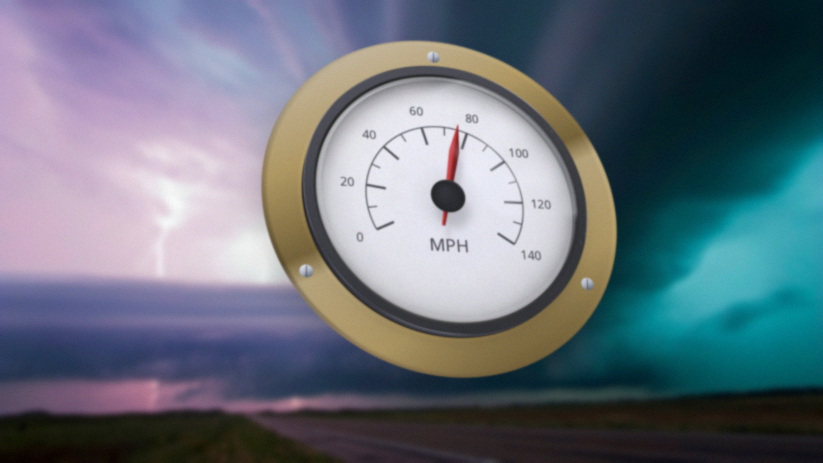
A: 75mph
